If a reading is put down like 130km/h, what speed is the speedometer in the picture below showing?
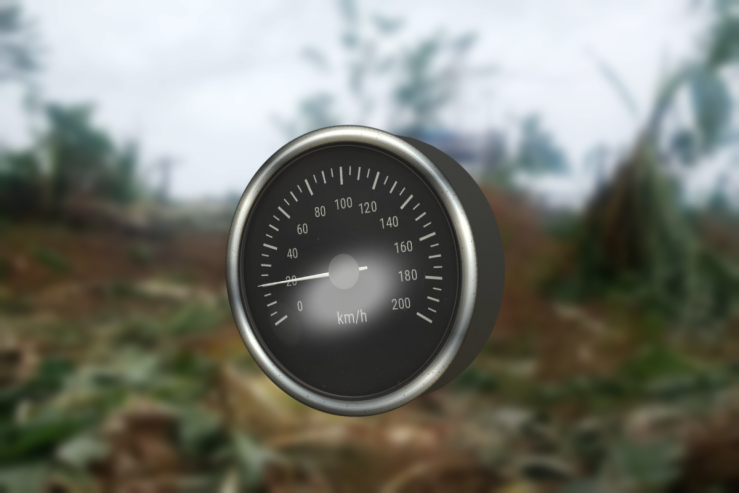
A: 20km/h
